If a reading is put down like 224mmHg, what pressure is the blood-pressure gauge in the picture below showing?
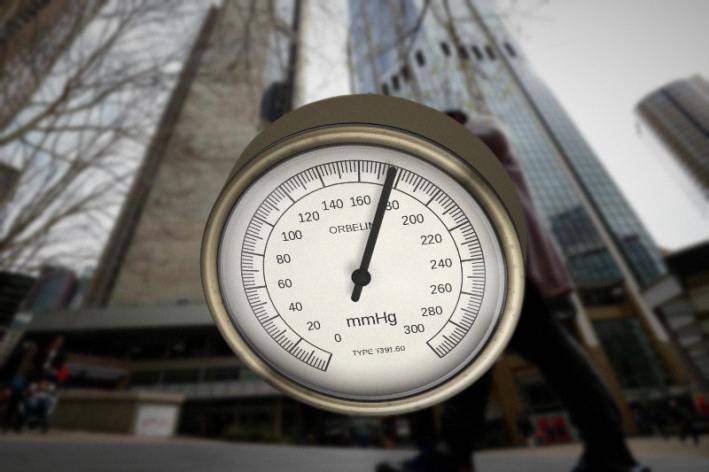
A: 176mmHg
